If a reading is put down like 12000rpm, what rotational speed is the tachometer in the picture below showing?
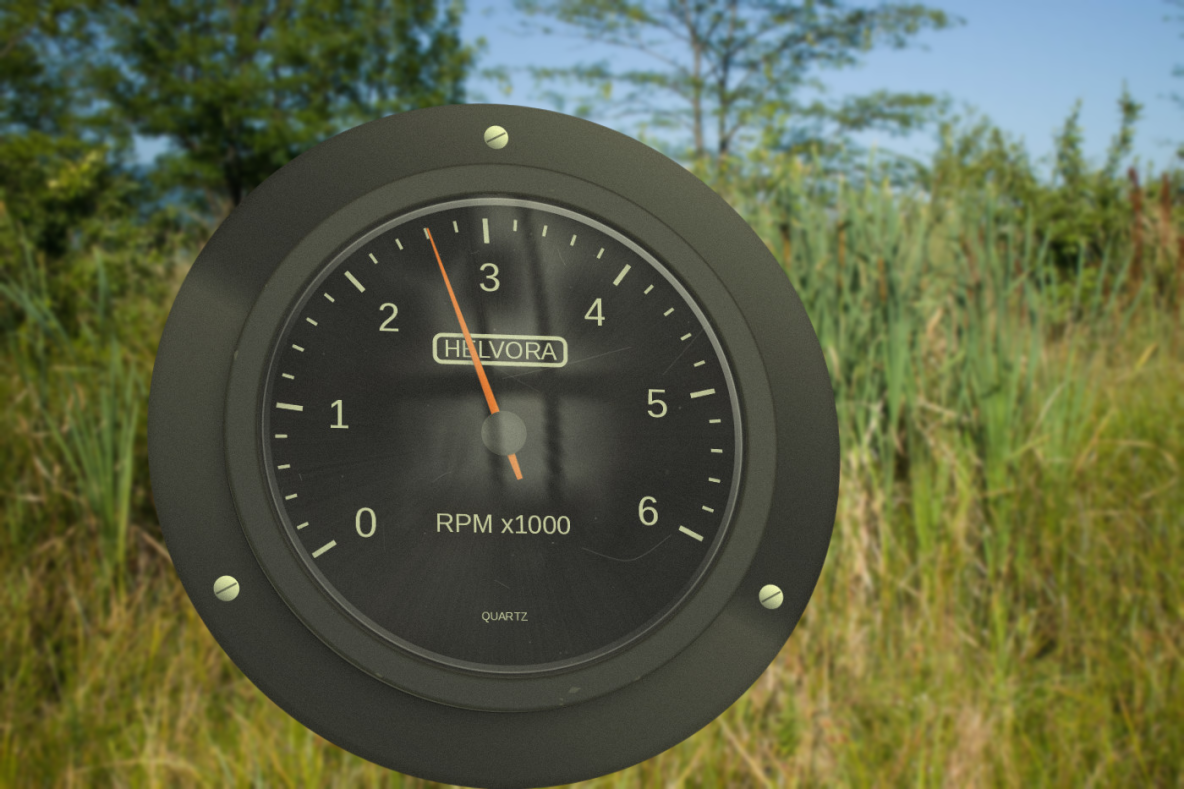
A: 2600rpm
